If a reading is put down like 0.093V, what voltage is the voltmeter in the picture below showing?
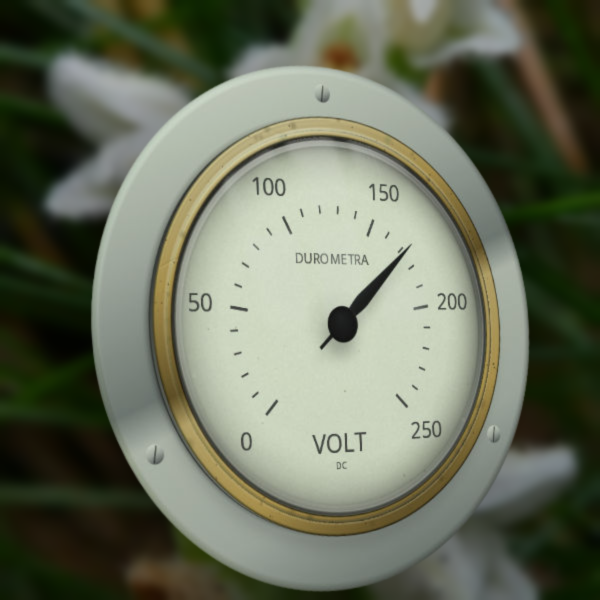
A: 170V
